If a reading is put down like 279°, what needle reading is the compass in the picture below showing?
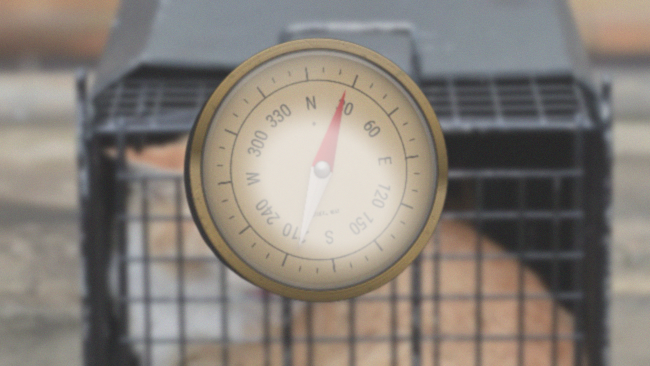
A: 25°
